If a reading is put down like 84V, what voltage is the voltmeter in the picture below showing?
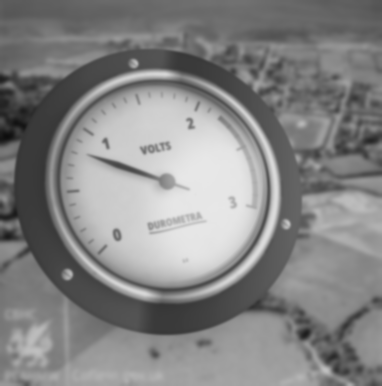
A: 0.8V
